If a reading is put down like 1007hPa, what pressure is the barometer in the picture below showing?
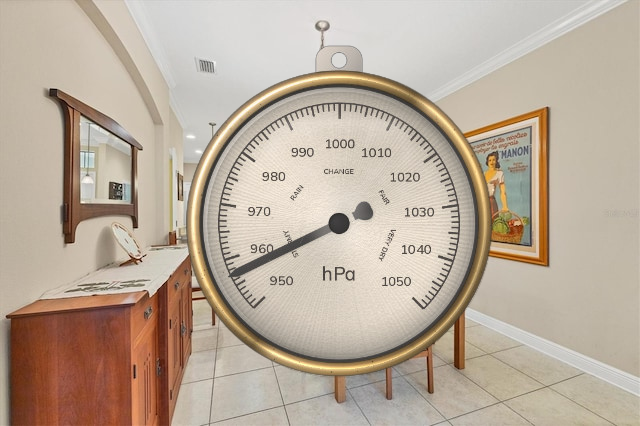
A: 957hPa
